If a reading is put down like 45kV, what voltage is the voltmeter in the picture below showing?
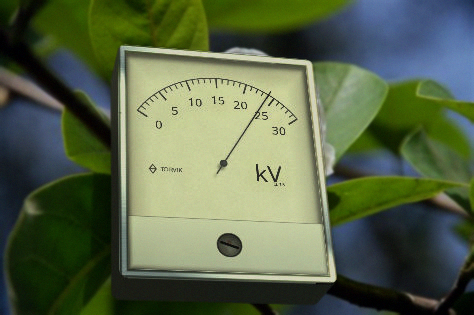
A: 24kV
